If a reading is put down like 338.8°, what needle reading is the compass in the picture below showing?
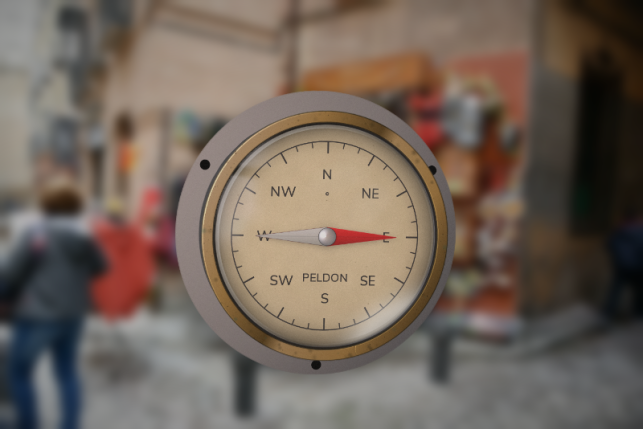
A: 90°
